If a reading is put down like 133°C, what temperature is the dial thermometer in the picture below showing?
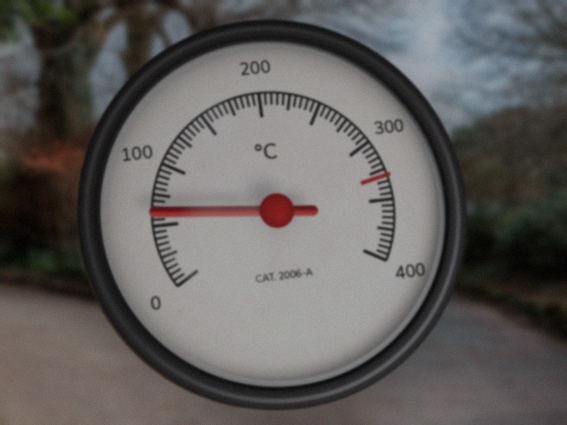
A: 60°C
